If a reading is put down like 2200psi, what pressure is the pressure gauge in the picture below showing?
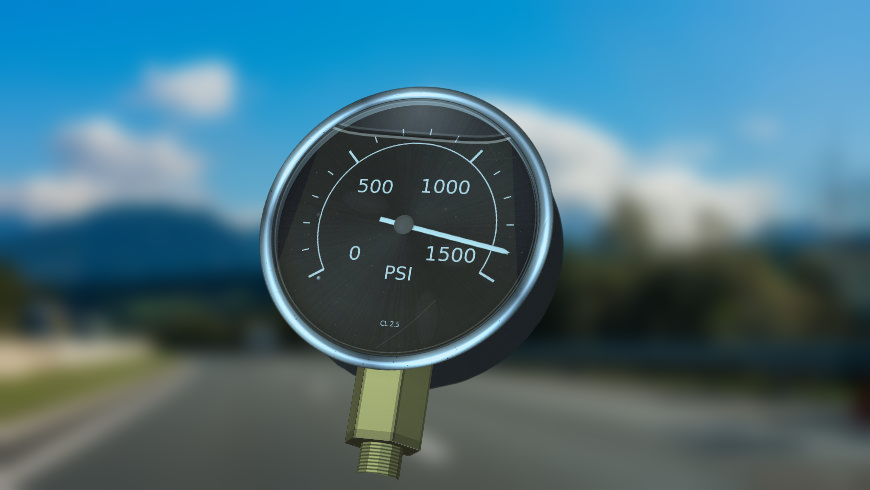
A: 1400psi
